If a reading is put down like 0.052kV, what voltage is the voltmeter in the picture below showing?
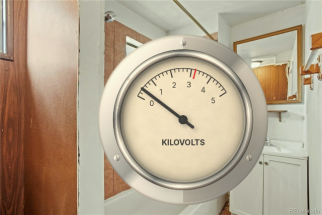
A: 0.4kV
